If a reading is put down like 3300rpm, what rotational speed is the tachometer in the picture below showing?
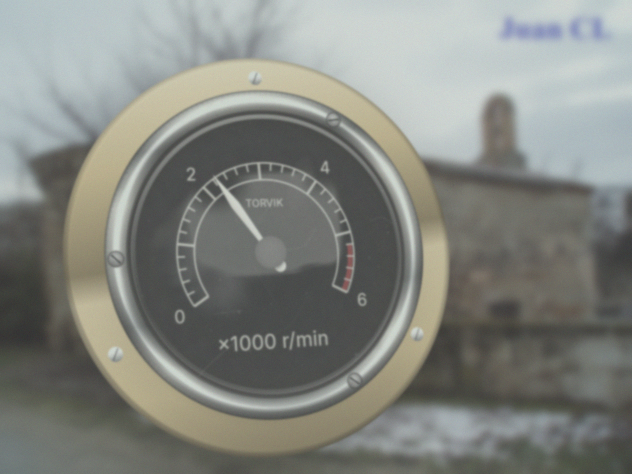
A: 2200rpm
